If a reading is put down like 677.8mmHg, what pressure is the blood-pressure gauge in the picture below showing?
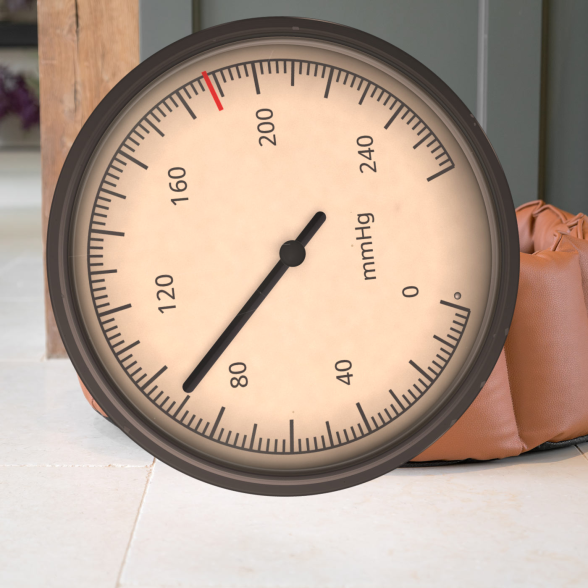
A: 92mmHg
